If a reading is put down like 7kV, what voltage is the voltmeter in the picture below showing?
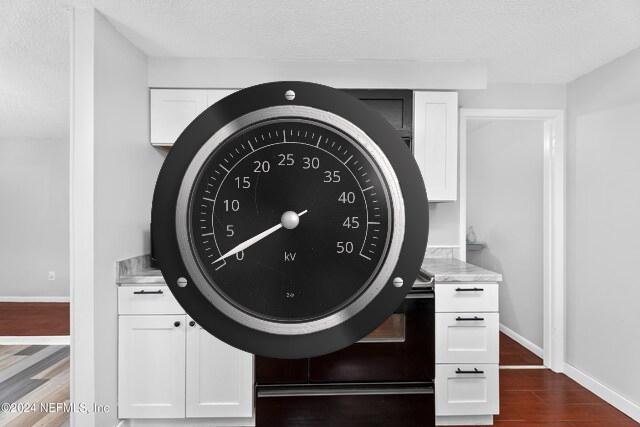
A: 1kV
